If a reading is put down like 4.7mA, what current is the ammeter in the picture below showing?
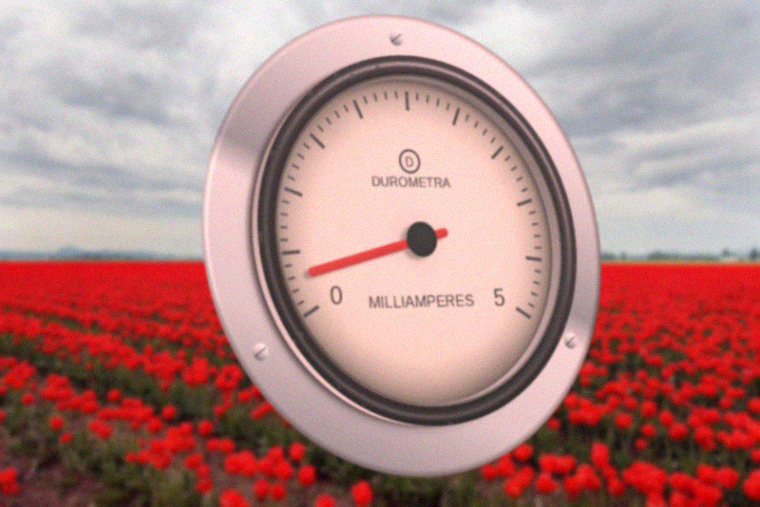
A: 0.3mA
